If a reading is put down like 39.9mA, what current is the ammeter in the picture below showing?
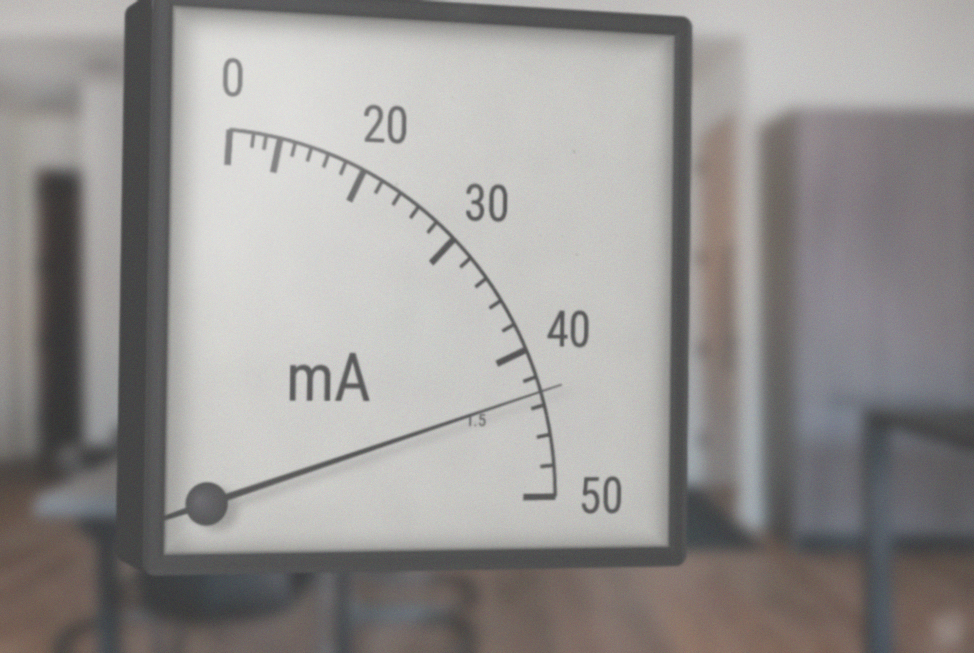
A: 43mA
